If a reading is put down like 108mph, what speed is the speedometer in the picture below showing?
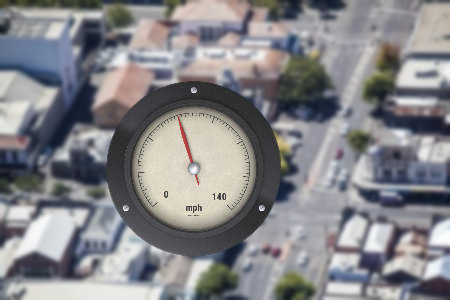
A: 60mph
